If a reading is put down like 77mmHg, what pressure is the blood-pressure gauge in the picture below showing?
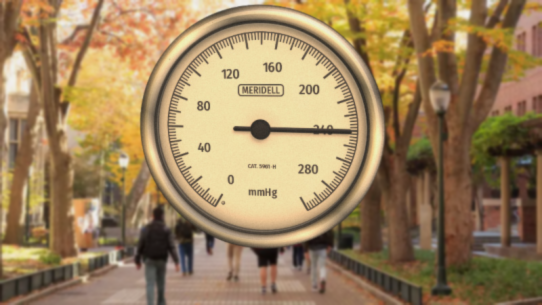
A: 240mmHg
